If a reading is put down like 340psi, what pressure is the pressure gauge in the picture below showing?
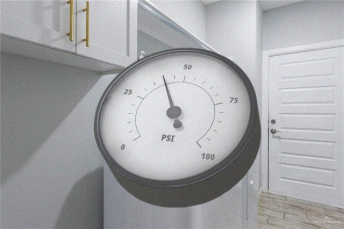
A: 40psi
